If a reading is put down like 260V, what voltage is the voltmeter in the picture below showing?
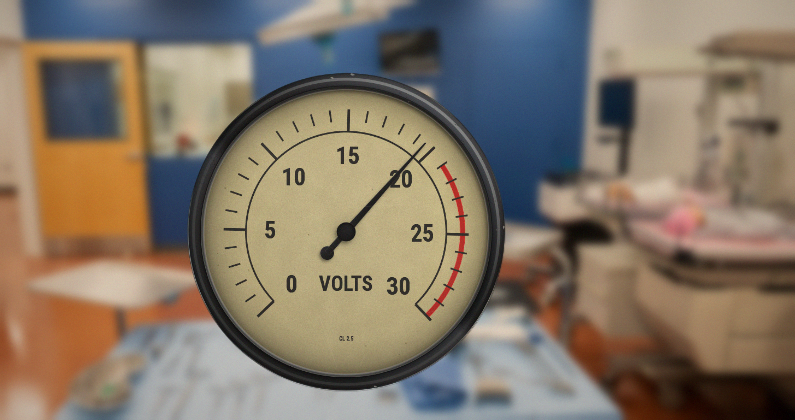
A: 19.5V
